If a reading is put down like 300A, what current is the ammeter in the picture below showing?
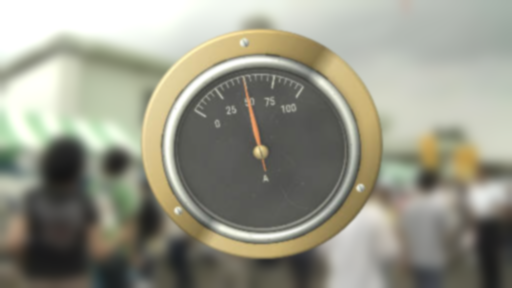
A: 50A
